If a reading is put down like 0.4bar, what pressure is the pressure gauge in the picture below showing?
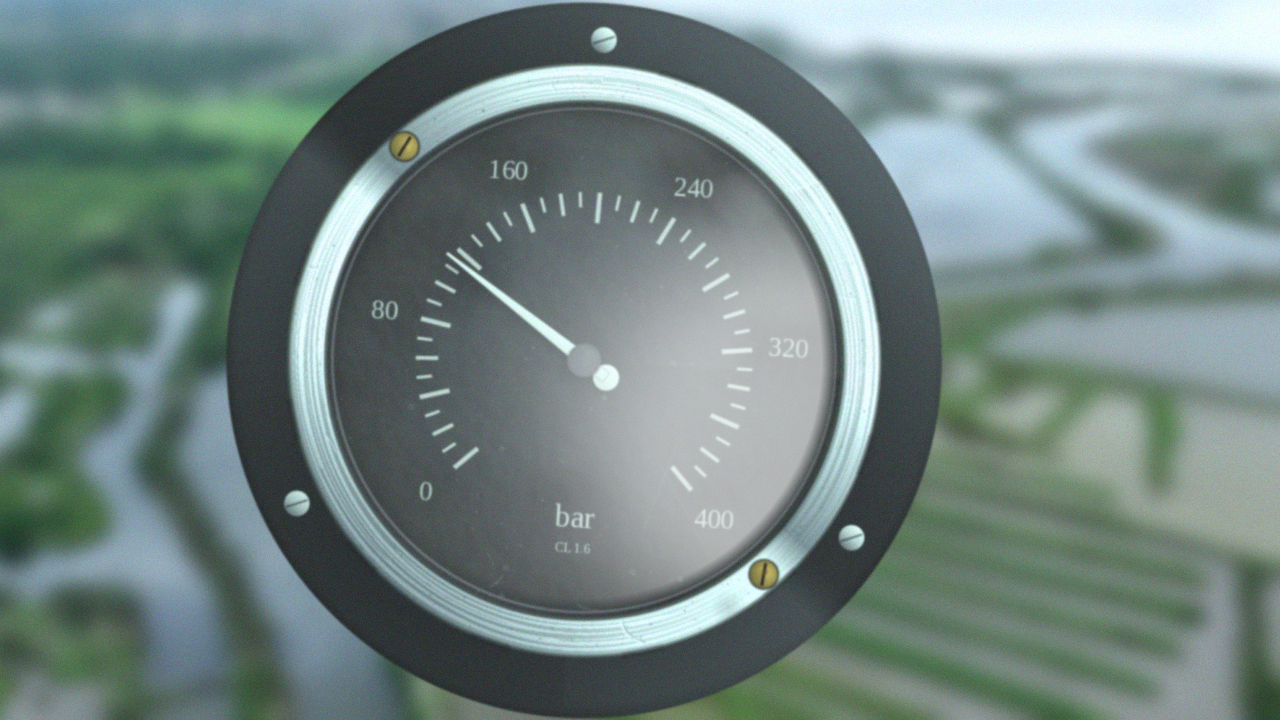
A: 115bar
